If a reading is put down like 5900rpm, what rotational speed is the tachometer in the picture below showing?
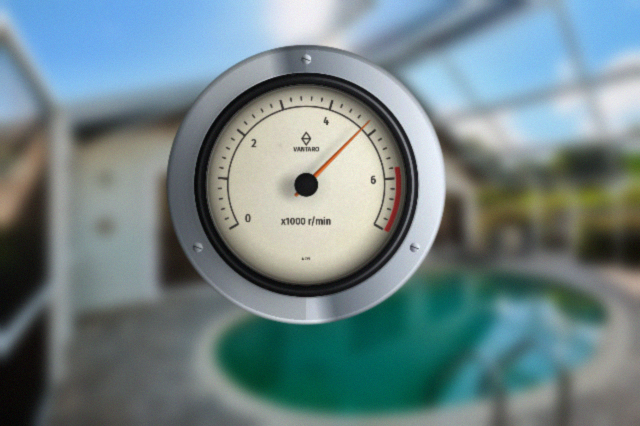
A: 4800rpm
